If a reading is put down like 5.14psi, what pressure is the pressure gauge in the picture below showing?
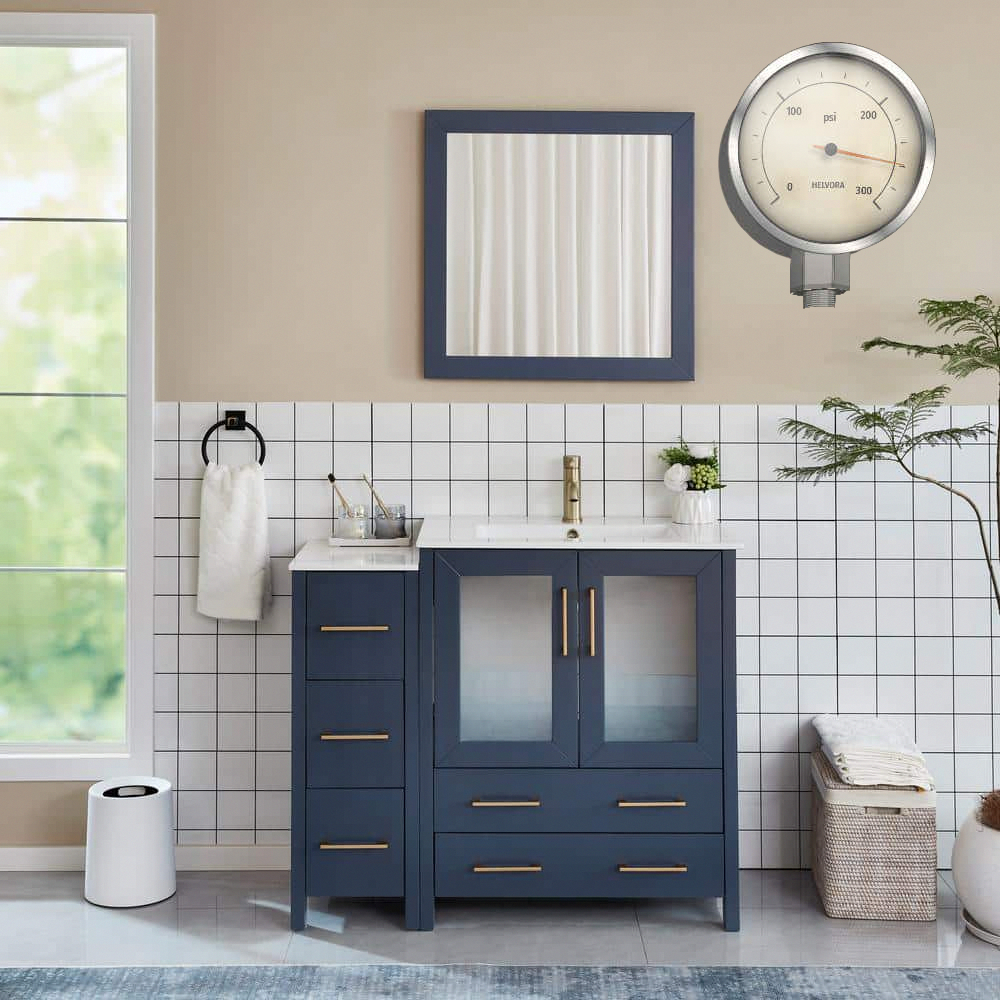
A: 260psi
